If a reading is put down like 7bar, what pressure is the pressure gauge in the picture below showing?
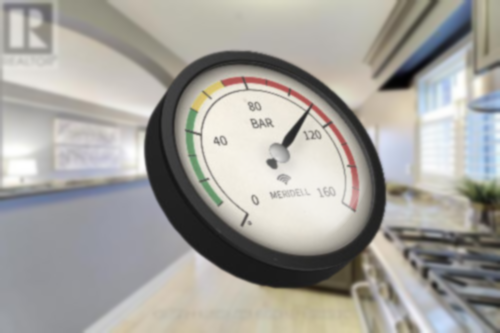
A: 110bar
